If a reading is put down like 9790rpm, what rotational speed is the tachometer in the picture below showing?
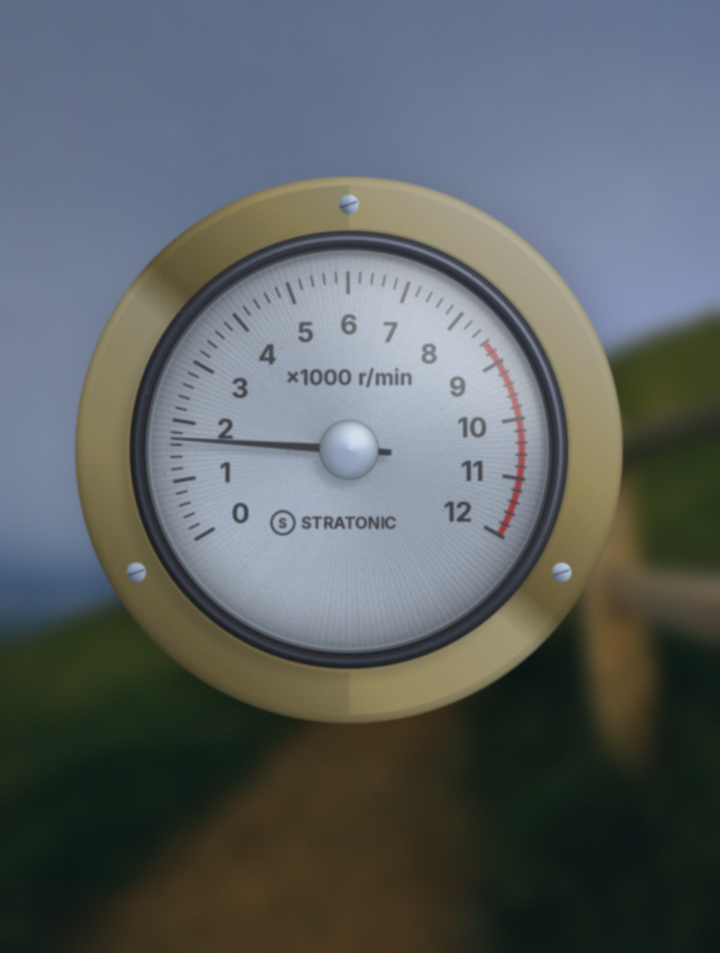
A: 1700rpm
